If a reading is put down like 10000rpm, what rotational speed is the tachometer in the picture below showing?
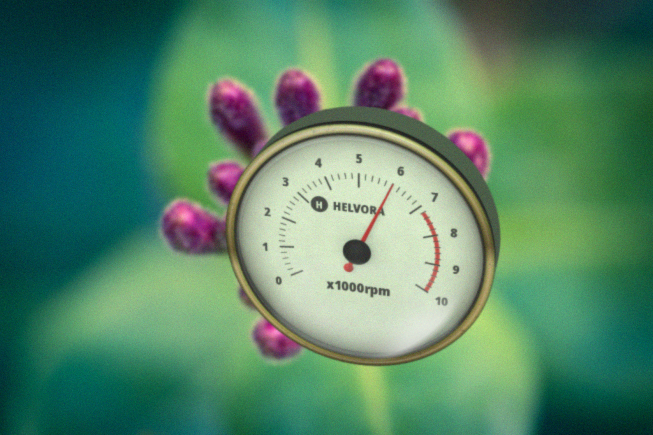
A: 6000rpm
